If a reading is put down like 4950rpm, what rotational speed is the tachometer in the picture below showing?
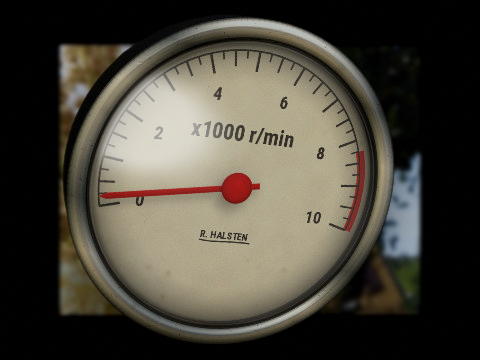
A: 250rpm
